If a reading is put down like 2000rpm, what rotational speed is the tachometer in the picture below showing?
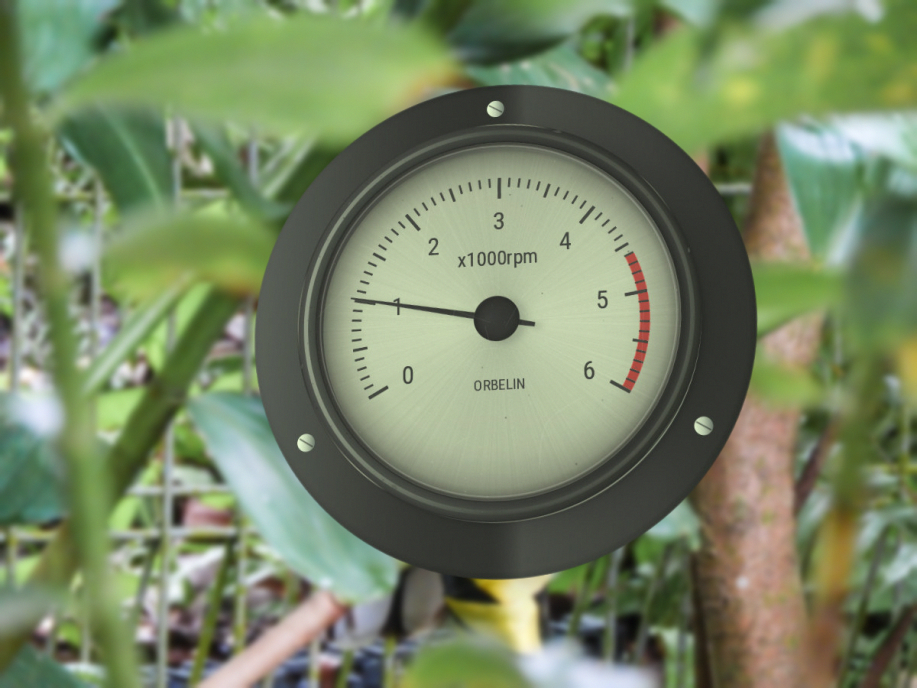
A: 1000rpm
